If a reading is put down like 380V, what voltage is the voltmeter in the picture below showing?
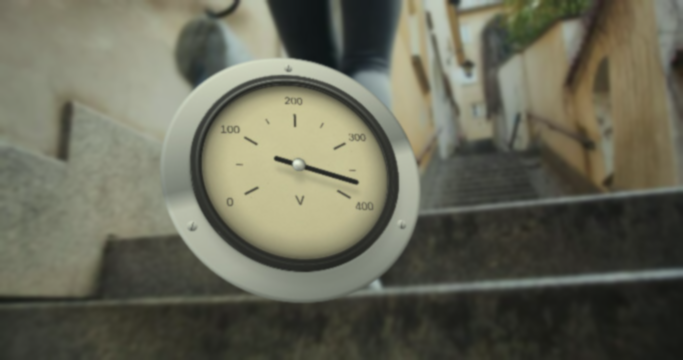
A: 375V
